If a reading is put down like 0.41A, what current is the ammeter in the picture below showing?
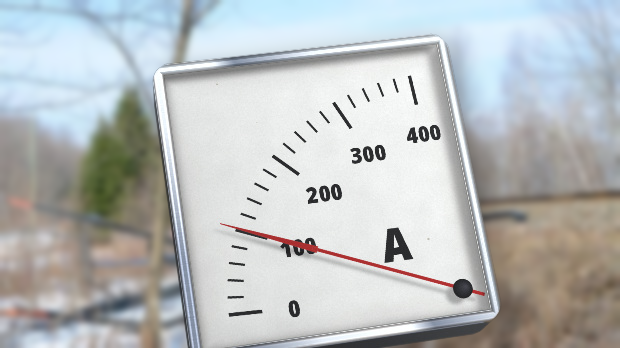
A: 100A
